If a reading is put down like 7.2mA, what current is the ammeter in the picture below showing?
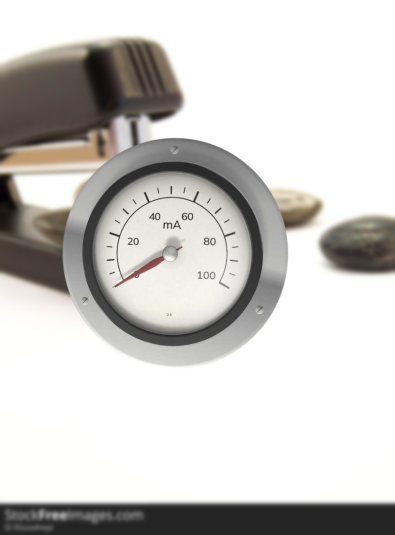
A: 0mA
